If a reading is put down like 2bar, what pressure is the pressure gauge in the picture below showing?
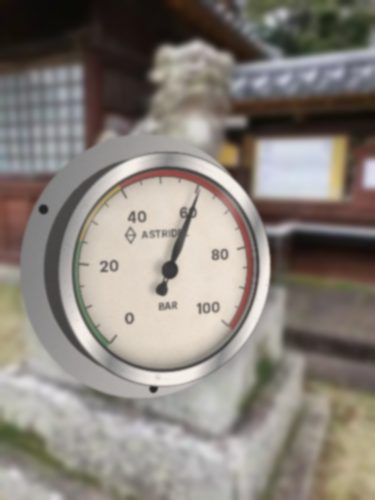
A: 60bar
